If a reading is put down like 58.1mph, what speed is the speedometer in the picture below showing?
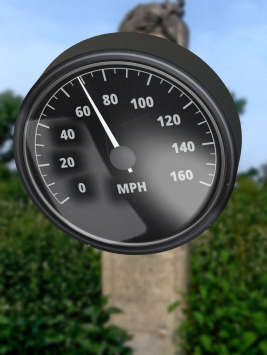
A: 70mph
